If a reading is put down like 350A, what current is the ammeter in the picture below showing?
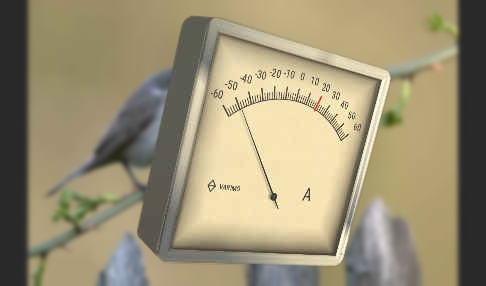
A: -50A
